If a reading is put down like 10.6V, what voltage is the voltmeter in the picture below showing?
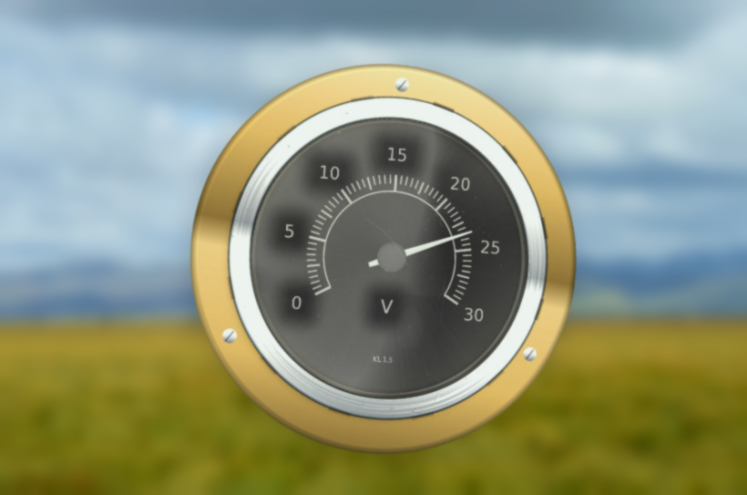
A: 23.5V
